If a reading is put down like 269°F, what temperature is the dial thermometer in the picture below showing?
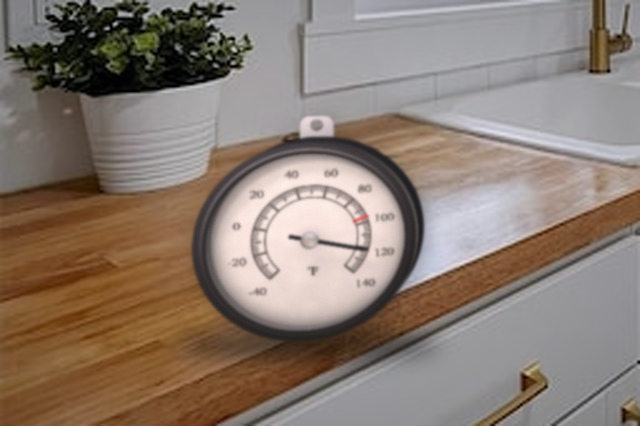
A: 120°F
